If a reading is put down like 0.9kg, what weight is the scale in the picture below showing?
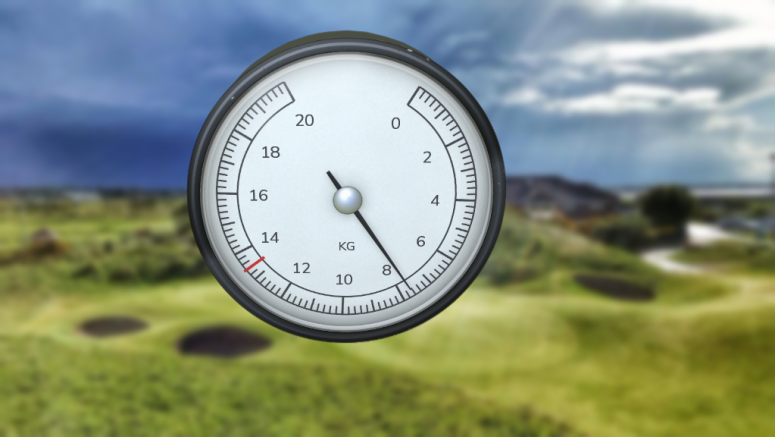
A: 7.6kg
